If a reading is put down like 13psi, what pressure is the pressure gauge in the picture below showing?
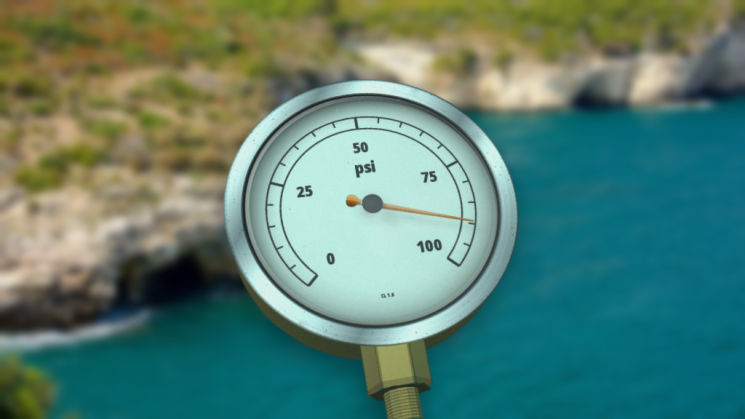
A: 90psi
